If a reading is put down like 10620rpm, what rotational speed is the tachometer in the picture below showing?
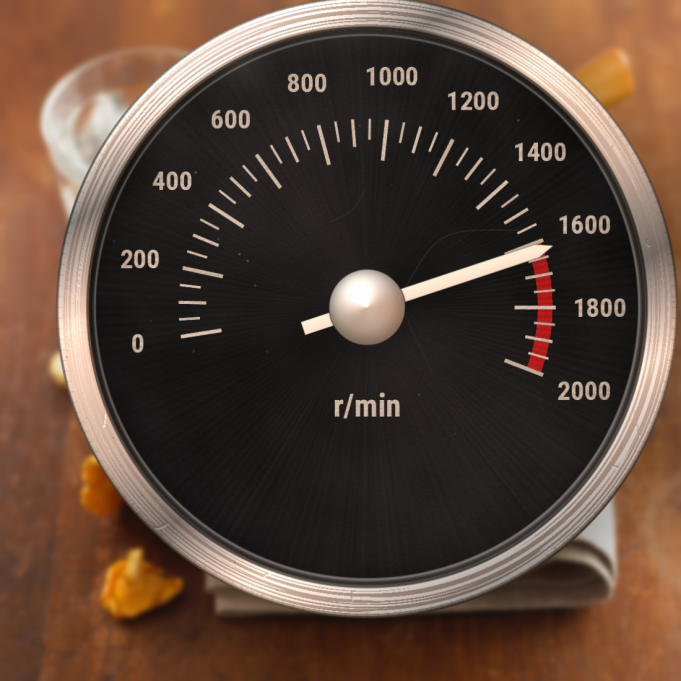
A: 1625rpm
